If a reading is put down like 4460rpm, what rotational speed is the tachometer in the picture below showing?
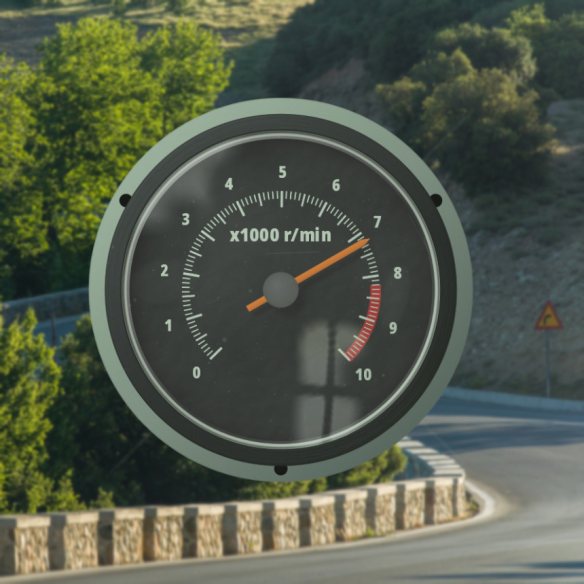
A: 7200rpm
